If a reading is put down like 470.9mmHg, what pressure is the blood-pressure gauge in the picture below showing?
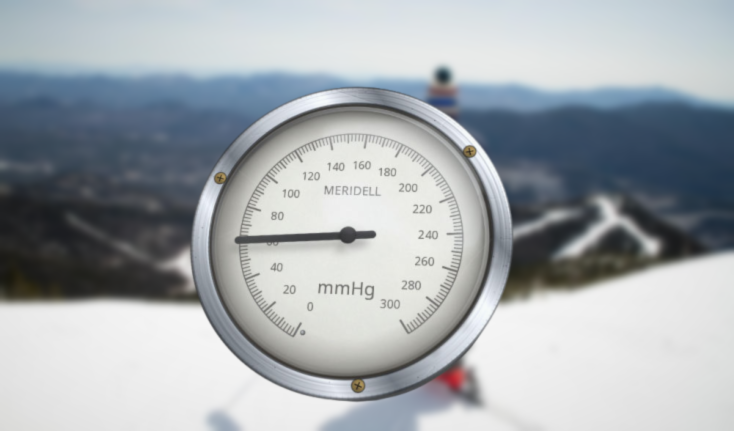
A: 60mmHg
